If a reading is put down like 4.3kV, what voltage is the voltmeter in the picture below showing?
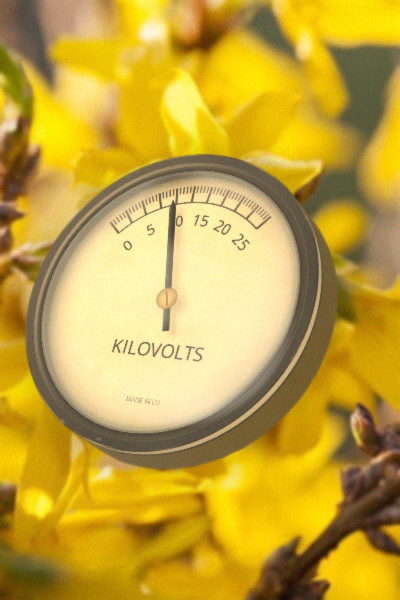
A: 10kV
